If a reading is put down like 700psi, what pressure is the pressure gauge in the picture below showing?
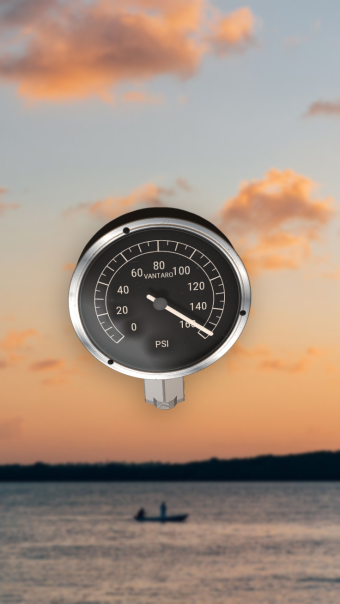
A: 155psi
